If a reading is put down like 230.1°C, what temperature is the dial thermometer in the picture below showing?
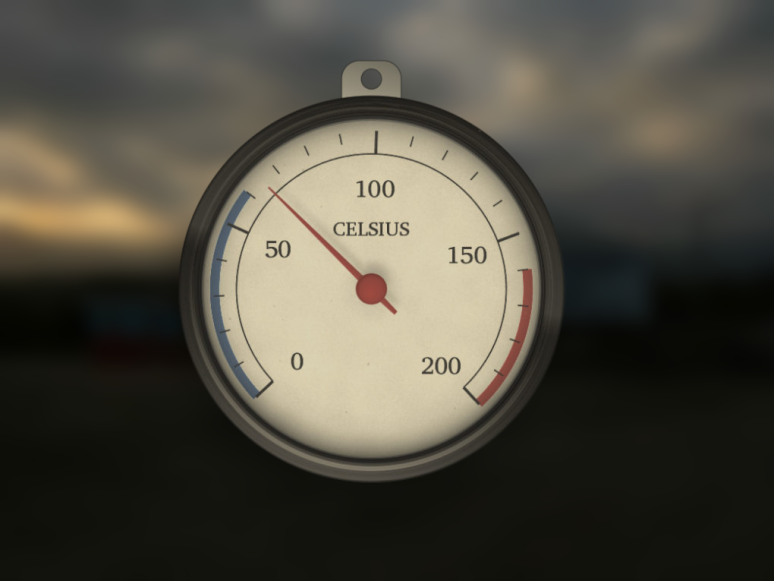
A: 65°C
